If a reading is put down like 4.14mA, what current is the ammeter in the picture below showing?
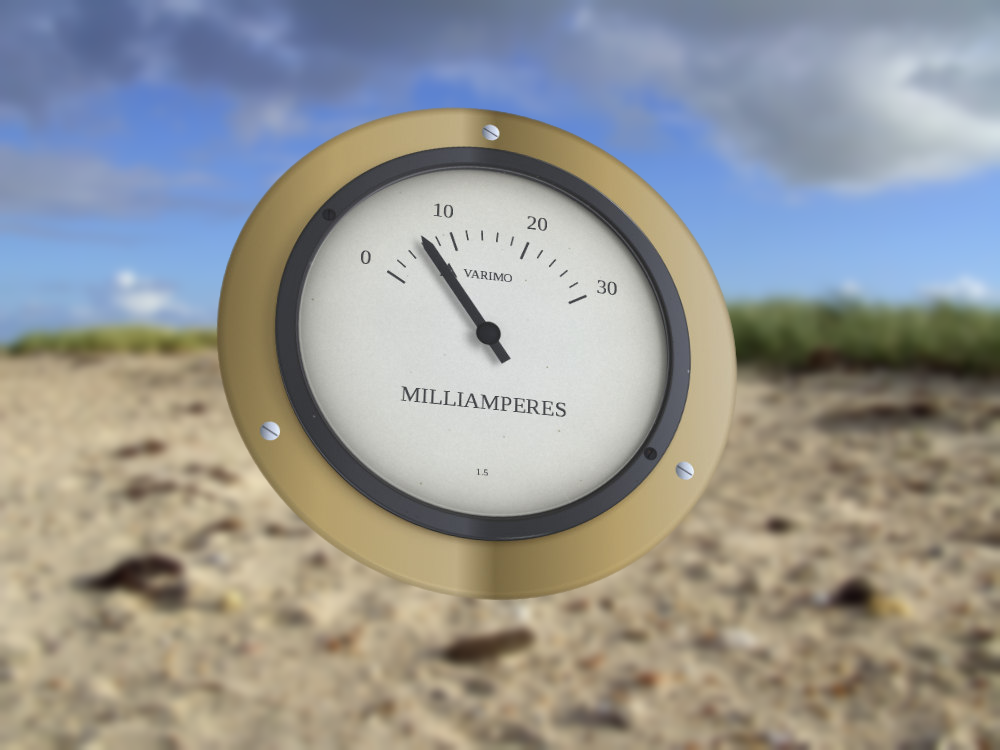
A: 6mA
